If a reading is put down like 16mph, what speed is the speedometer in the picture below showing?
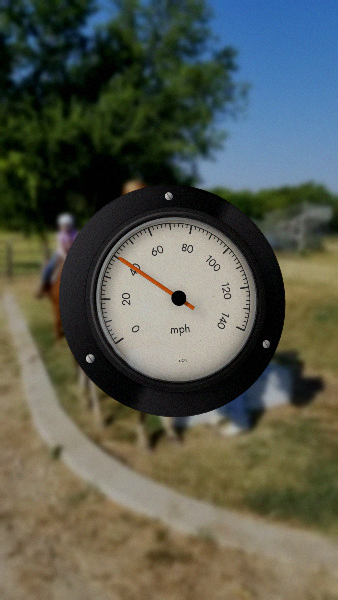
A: 40mph
